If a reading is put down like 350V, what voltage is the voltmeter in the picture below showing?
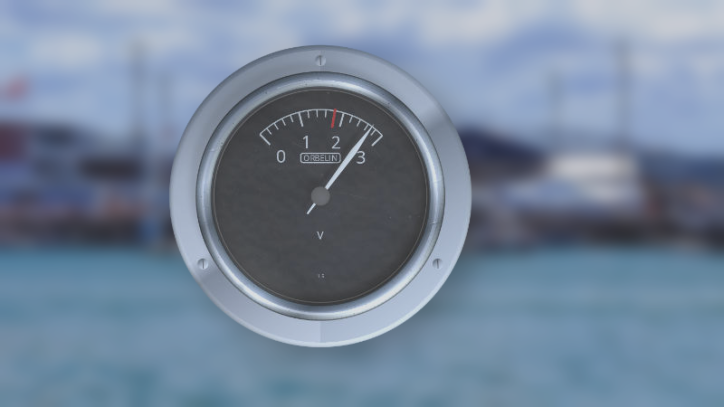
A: 2.7V
